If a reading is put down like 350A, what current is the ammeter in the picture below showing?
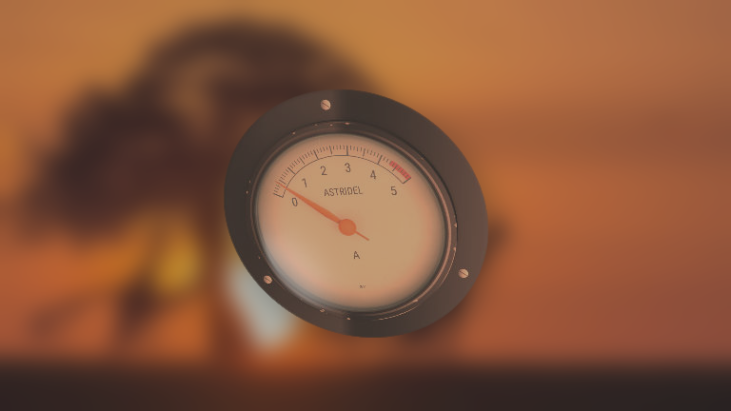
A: 0.5A
